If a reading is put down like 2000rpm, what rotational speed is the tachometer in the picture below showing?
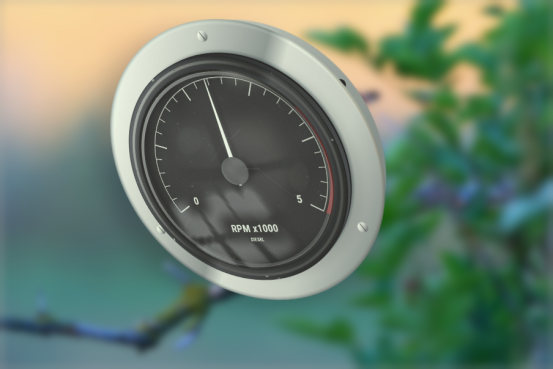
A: 2400rpm
